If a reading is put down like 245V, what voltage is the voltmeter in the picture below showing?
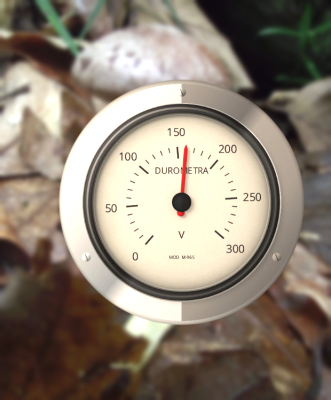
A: 160V
